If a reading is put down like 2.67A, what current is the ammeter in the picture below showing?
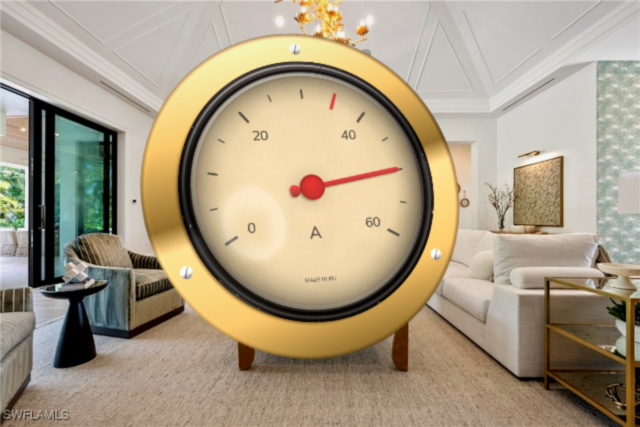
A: 50A
